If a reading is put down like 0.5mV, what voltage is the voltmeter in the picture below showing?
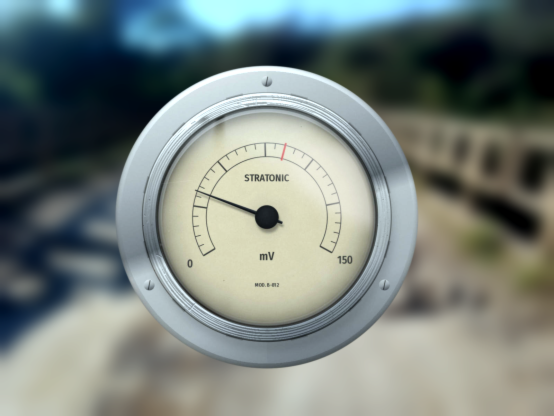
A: 32.5mV
